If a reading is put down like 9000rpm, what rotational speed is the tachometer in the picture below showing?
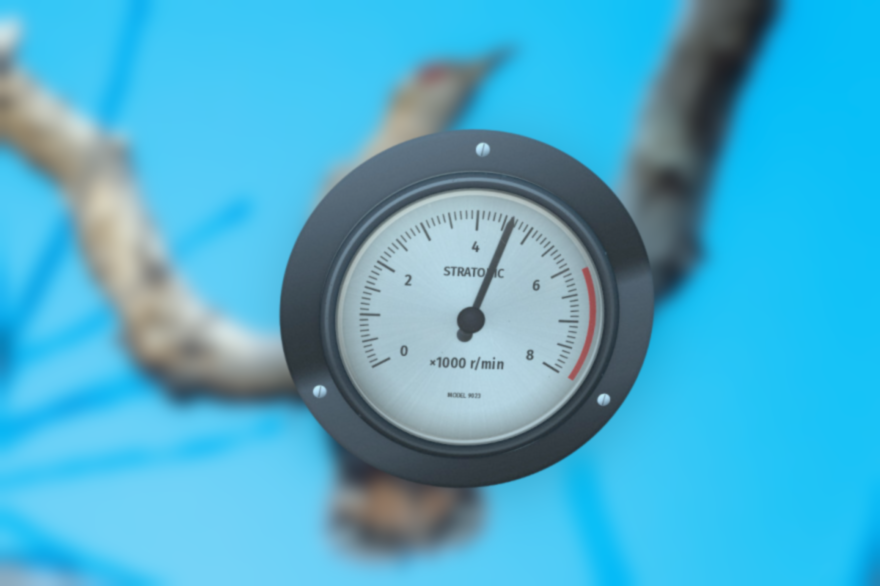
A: 4600rpm
